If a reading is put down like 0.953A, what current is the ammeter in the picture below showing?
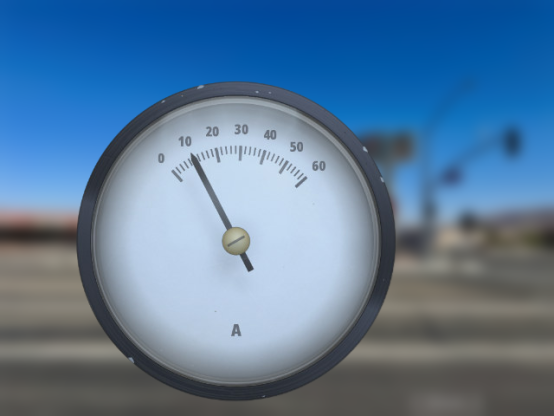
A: 10A
